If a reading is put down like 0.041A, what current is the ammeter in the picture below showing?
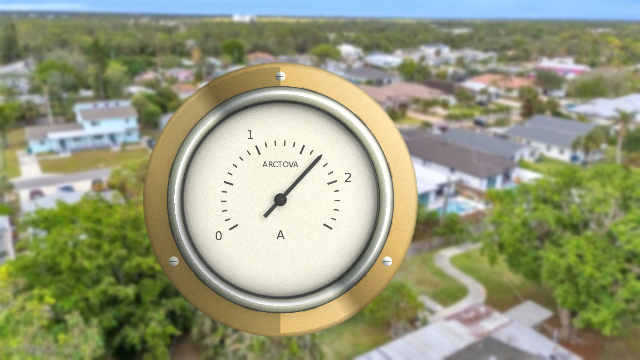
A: 1.7A
